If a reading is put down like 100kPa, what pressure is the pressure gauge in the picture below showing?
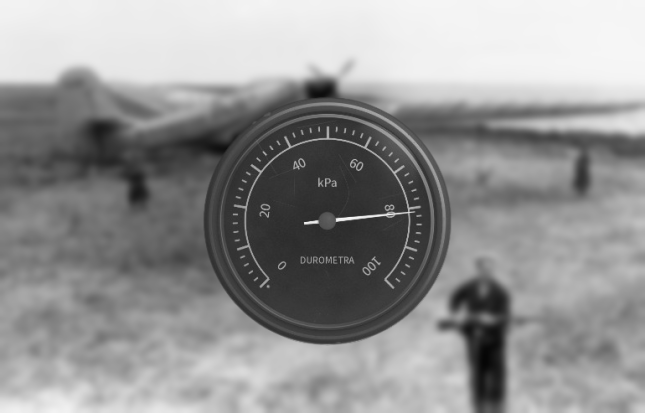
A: 81kPa
